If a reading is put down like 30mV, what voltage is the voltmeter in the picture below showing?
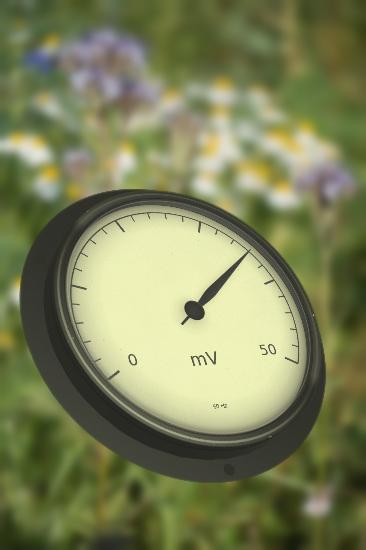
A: 36mV
